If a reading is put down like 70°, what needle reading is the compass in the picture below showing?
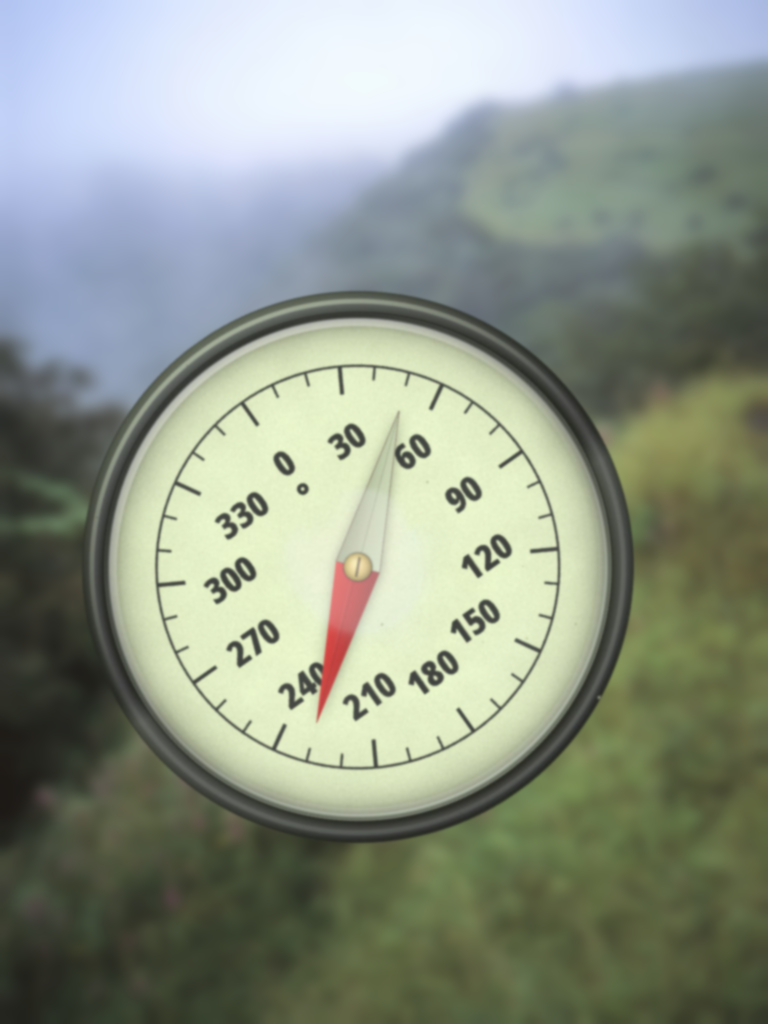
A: 230°
